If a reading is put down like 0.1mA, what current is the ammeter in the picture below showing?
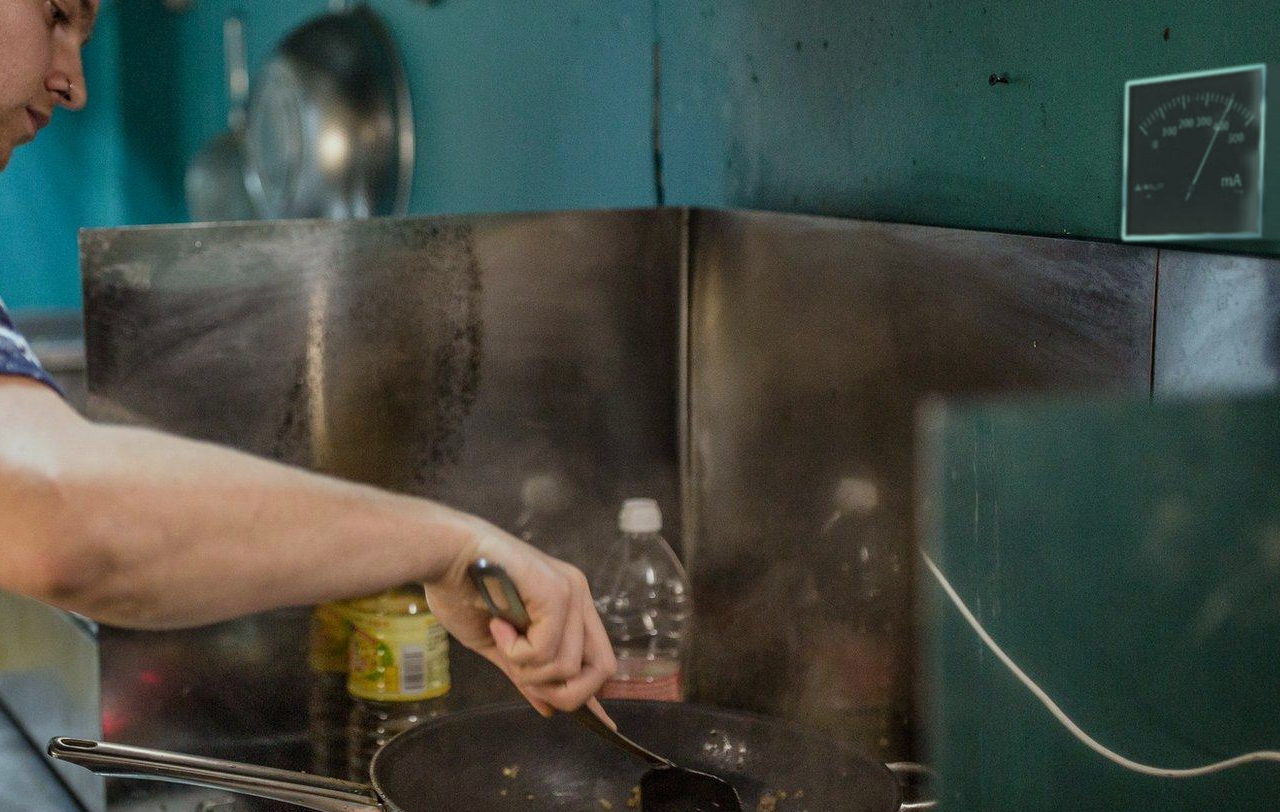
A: 400mA
